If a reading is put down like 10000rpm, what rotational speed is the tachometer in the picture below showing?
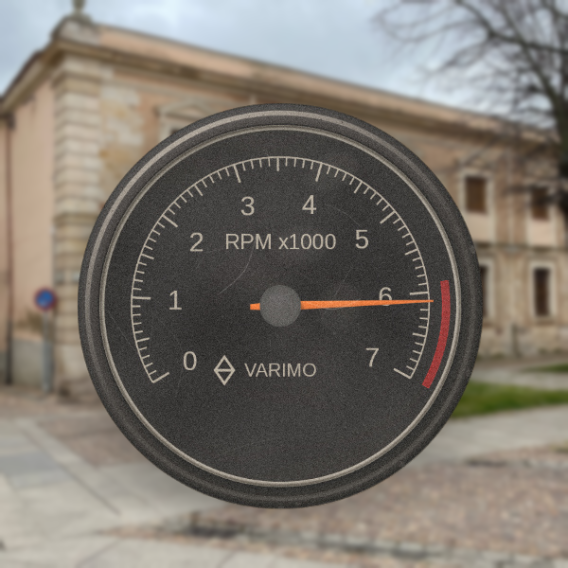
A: 6100rpm
